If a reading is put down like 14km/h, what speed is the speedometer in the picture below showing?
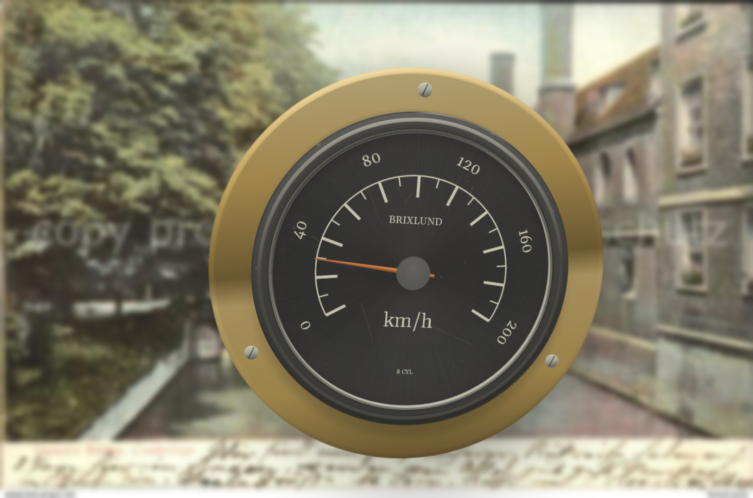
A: 30km/h
